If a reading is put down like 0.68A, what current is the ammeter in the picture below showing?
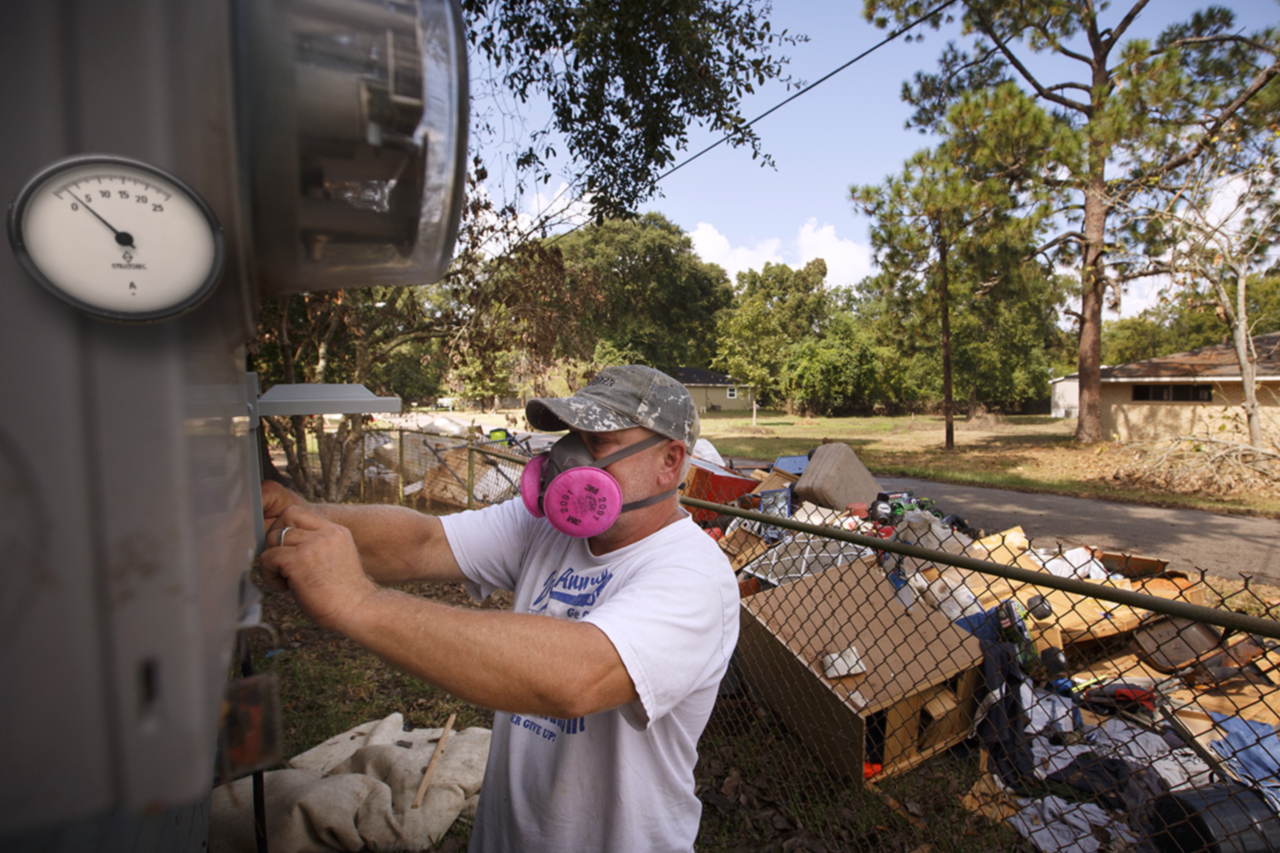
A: 2.5A
